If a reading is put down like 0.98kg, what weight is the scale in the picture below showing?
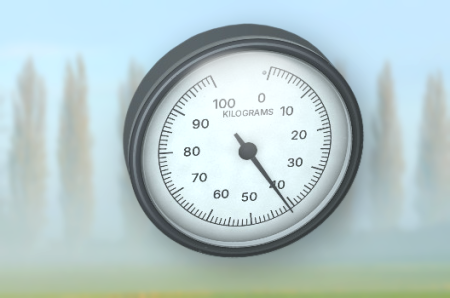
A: 41kg
